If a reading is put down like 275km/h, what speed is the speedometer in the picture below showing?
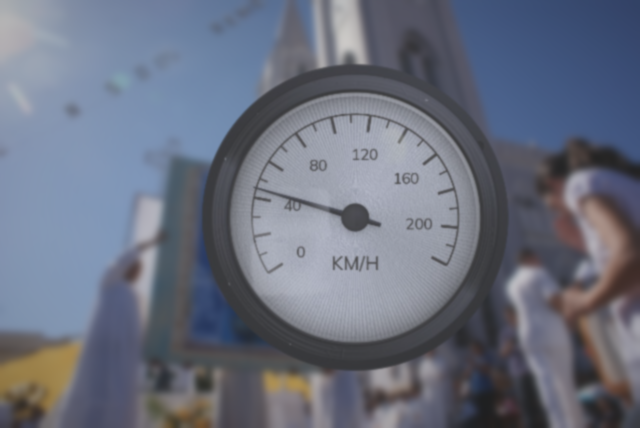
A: 45km/h
